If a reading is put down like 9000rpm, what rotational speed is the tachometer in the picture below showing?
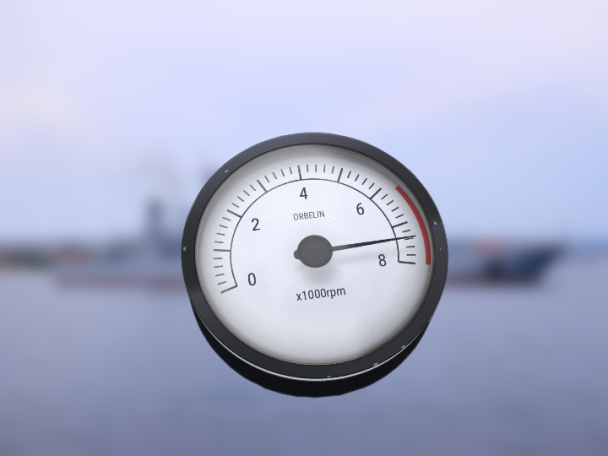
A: 7400rpm
